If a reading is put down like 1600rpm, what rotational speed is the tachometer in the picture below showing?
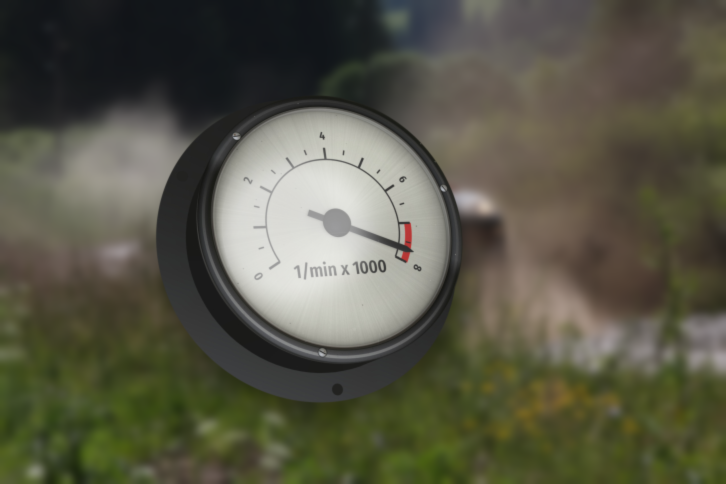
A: 7750rpm
